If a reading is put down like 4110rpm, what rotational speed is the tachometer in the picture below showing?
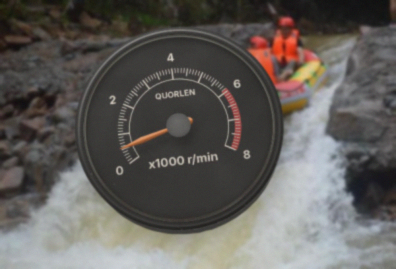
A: 500rpm
